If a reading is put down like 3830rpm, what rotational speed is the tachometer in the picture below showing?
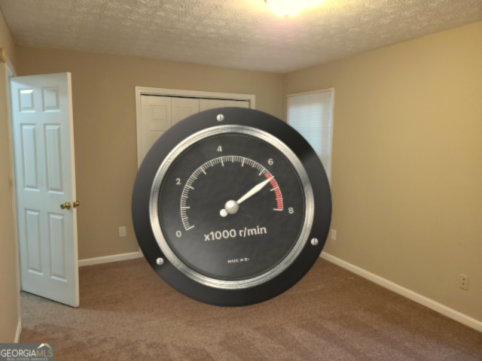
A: 6500rpm
